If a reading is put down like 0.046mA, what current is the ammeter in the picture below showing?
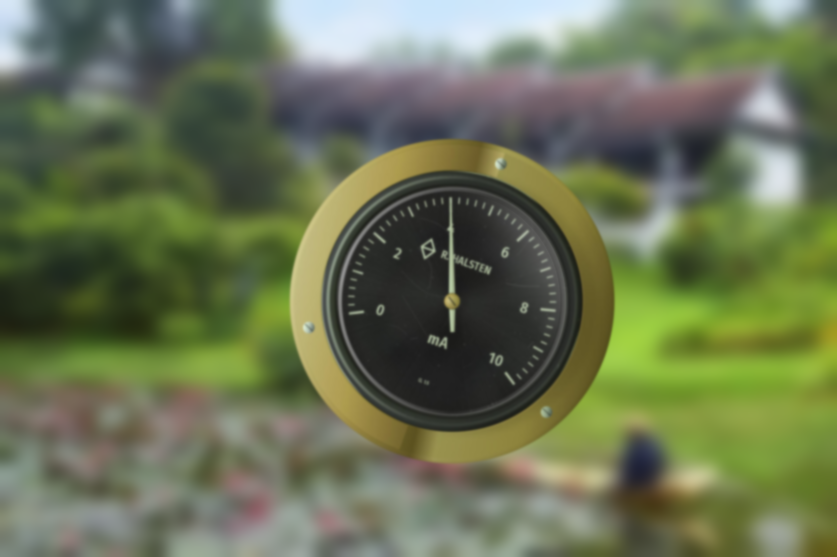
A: 4mA
